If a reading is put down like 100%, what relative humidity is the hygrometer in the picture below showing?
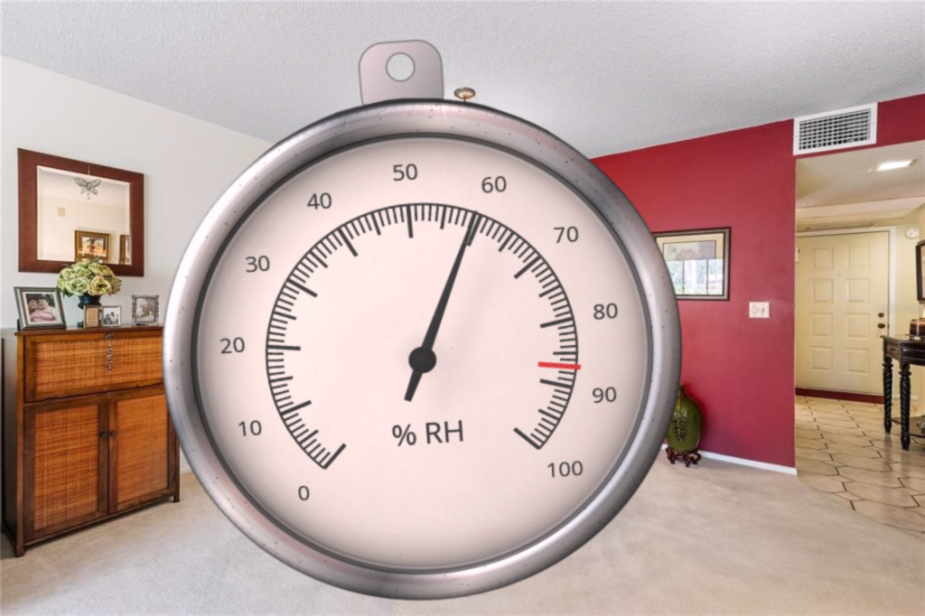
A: 59%
